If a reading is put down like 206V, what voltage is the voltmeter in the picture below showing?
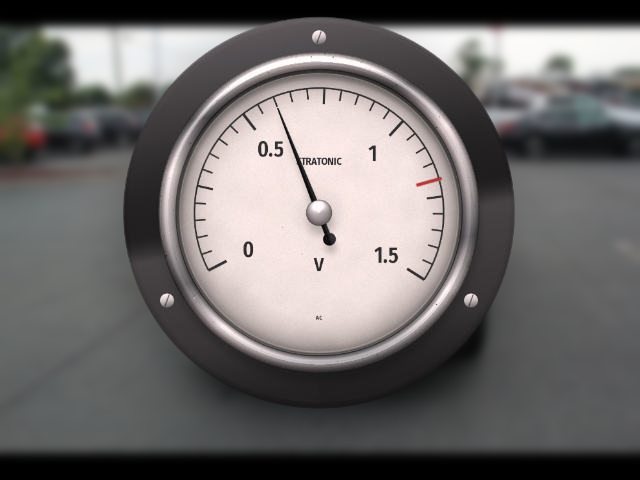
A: 0.6V
